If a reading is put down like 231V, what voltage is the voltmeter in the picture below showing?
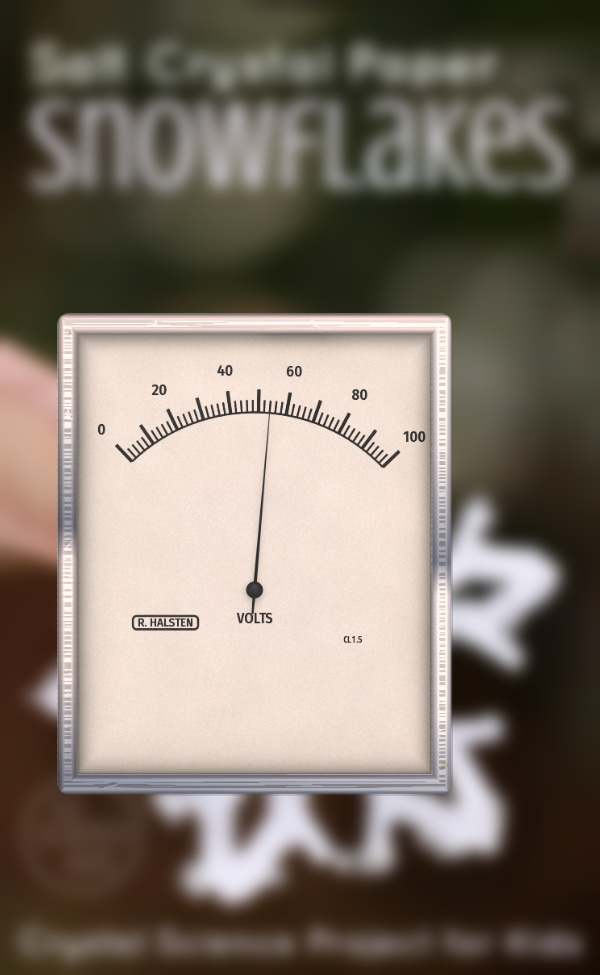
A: 54V
